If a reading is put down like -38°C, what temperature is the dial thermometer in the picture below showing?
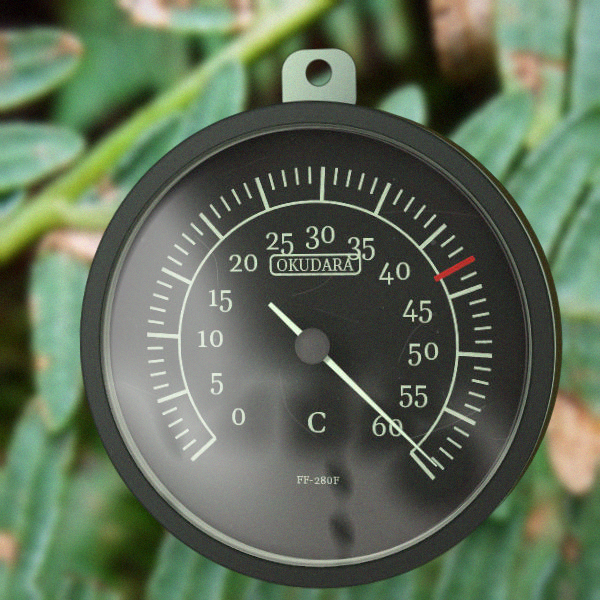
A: 59°C
